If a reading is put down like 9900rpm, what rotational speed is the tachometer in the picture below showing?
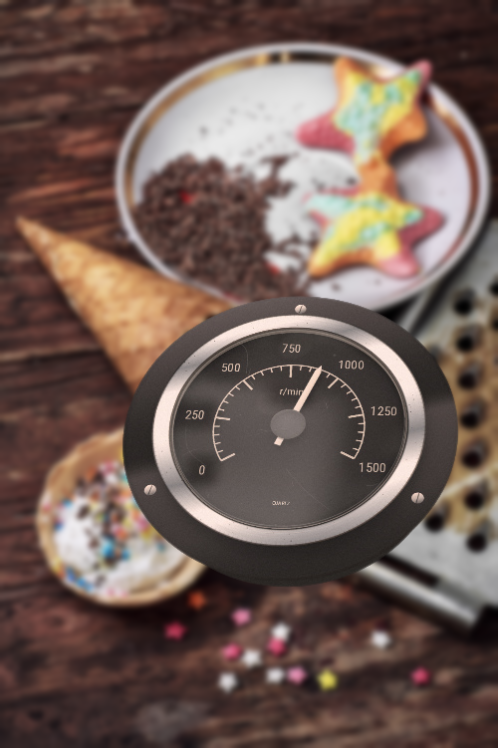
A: 900rpm
